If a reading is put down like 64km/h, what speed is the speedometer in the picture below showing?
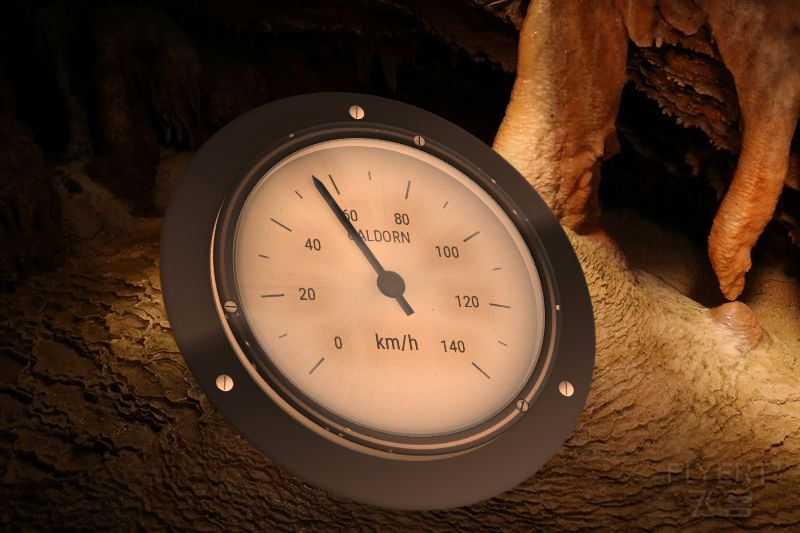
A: 55km/h
